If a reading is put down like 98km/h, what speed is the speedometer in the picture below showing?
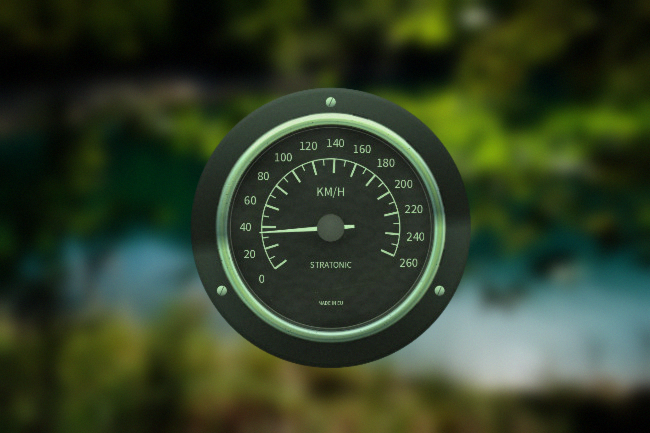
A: 35km/h
